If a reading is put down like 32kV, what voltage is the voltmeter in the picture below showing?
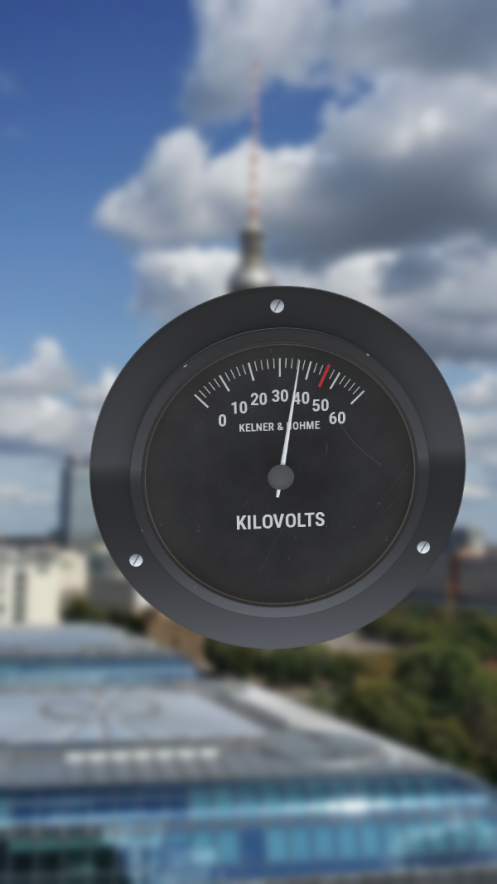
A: 36kV
